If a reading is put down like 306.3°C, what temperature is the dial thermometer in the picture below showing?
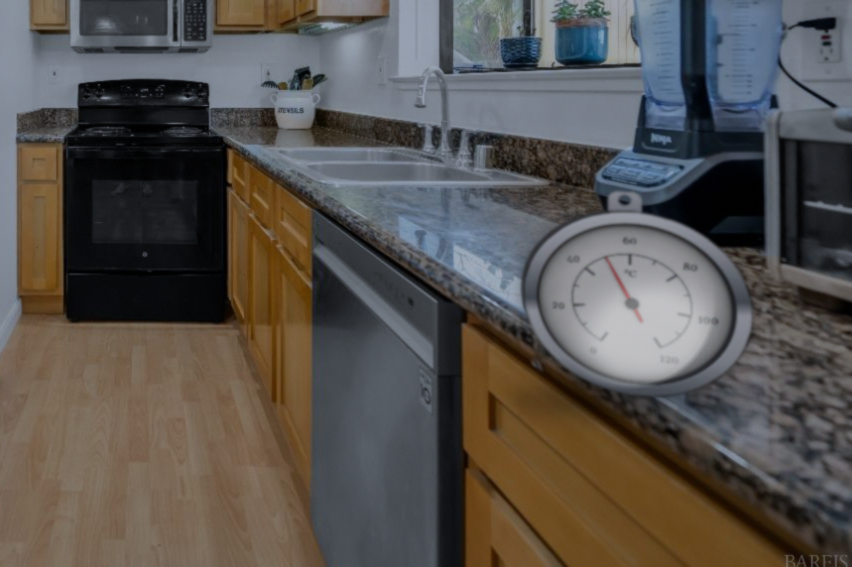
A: 50°C
